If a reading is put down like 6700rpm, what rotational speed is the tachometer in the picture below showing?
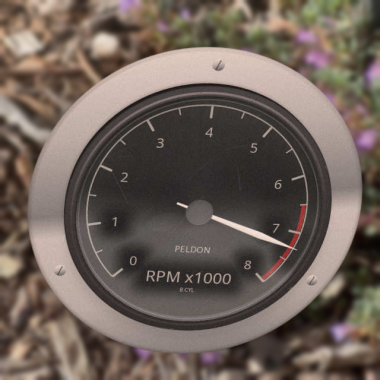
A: 7250rpm
